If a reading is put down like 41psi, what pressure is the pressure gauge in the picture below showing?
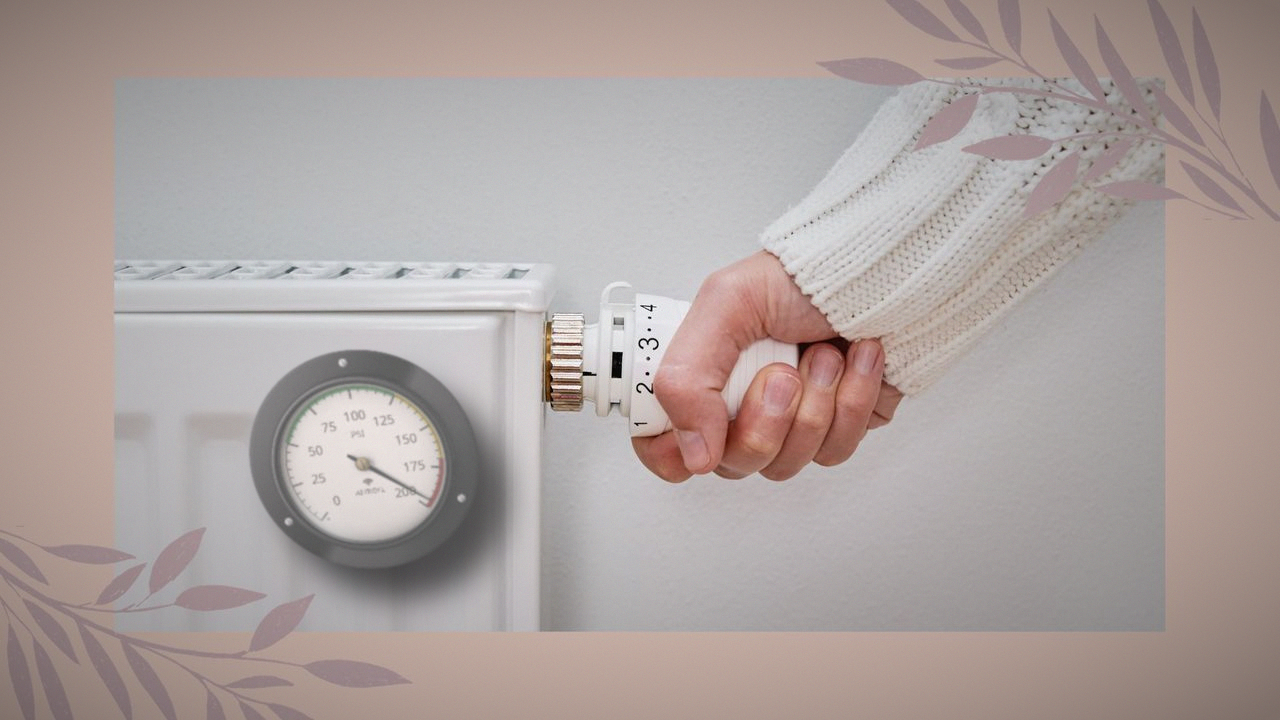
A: 195psi
